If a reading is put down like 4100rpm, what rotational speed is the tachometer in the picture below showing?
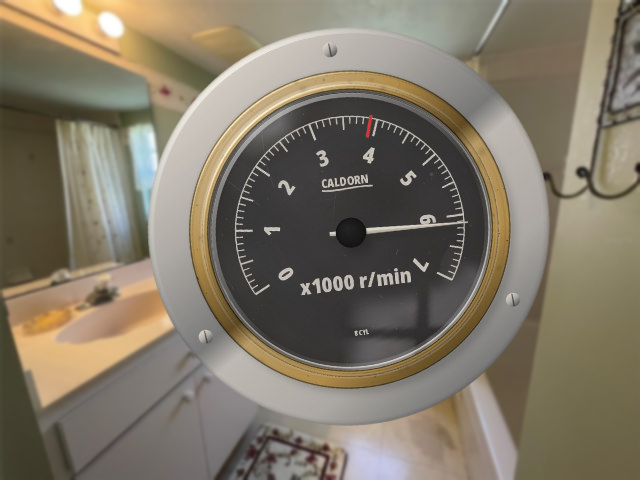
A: 6100rpm
